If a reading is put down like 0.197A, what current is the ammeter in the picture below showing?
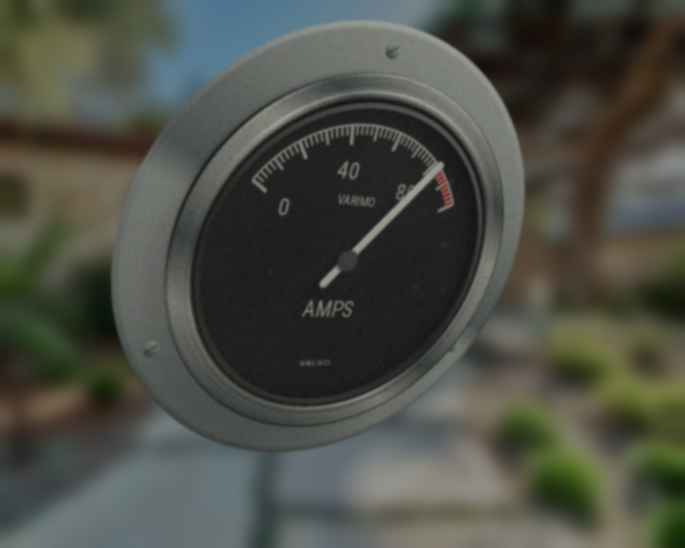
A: 80A
